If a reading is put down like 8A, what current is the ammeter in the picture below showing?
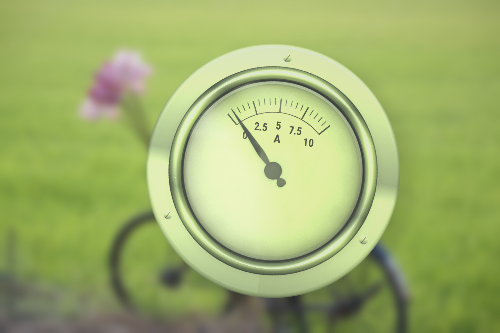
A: 0.5A
